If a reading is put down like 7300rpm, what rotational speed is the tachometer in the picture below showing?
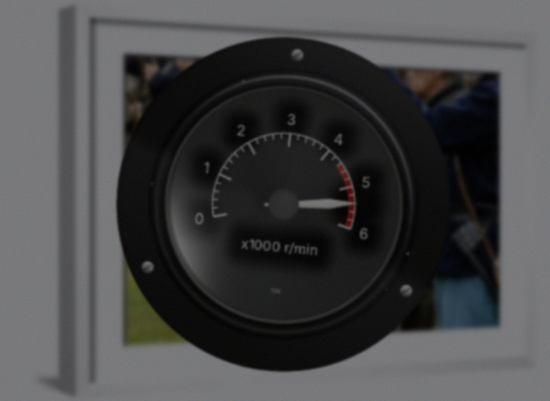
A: 5400rpm
